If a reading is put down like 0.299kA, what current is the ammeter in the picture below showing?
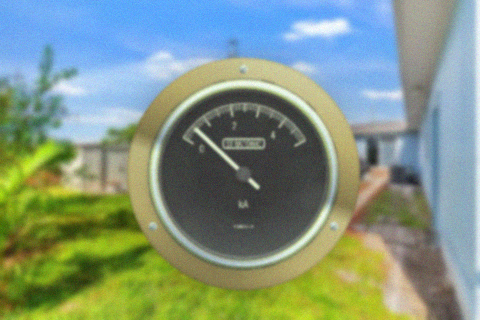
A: 0.5kA
